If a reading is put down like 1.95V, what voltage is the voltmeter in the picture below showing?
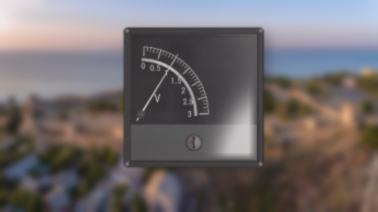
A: 1V
